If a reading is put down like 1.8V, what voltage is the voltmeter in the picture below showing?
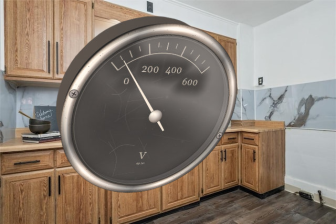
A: 50V
